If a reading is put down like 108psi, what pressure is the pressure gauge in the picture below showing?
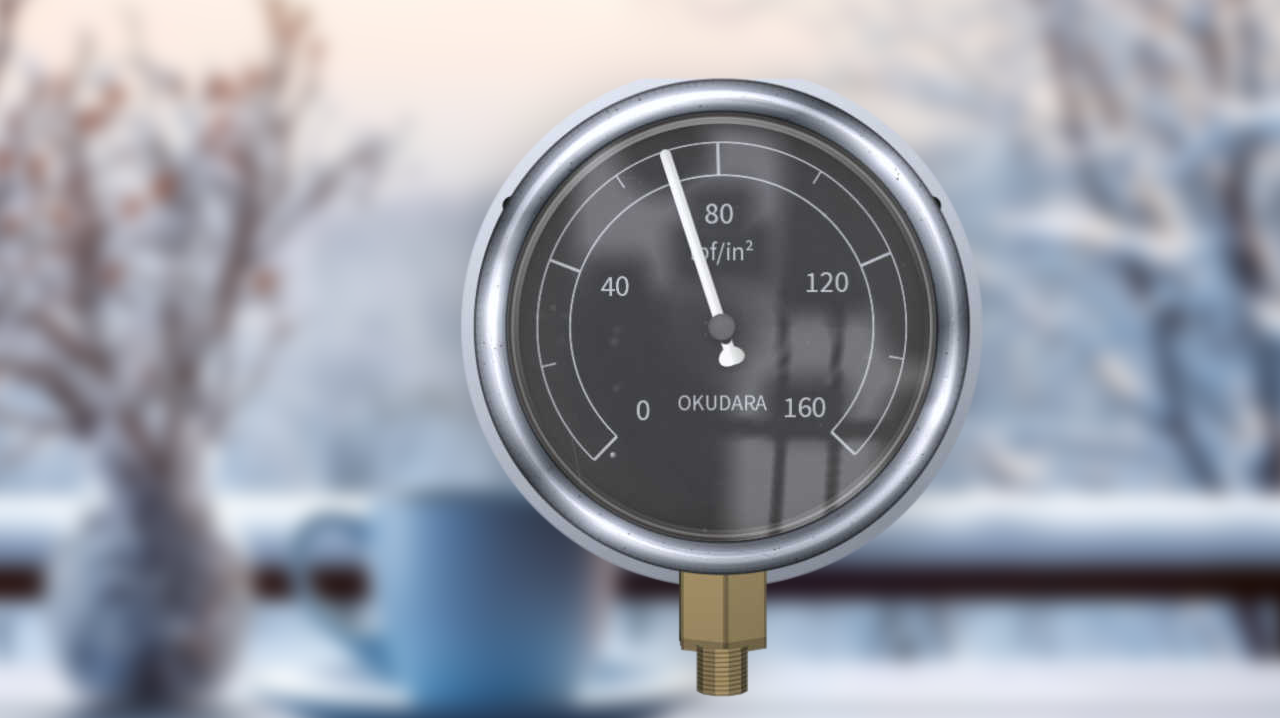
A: 70psi
